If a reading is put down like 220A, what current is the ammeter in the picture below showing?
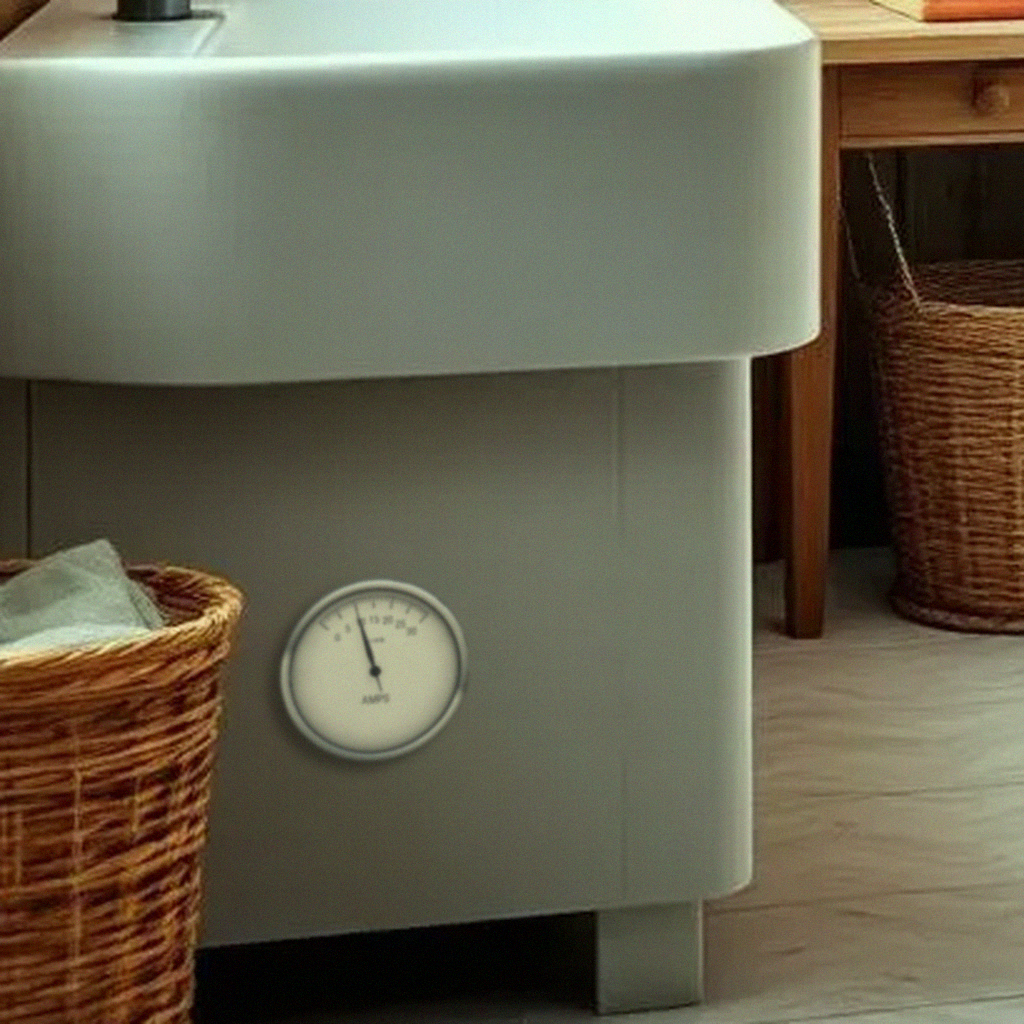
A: 10A
